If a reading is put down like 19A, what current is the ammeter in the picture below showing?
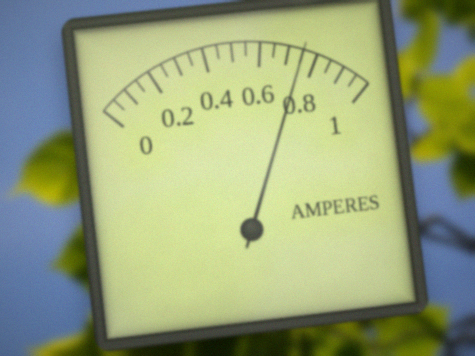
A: 0.75A
